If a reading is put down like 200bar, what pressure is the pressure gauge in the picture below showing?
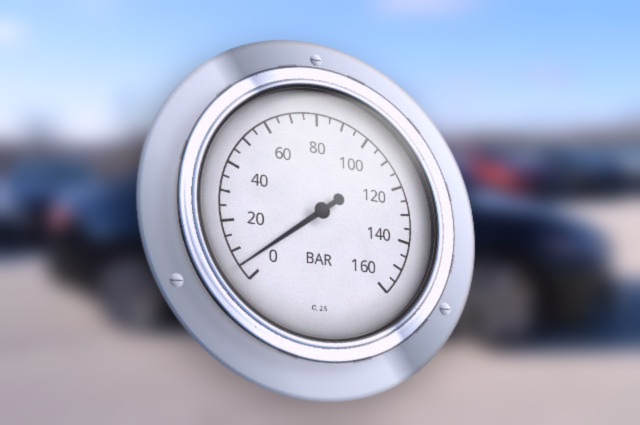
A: 5bar
